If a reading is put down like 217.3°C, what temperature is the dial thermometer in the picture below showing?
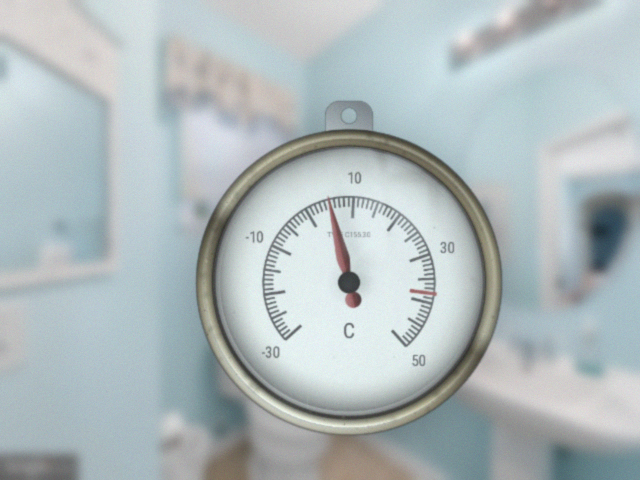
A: 5°C
